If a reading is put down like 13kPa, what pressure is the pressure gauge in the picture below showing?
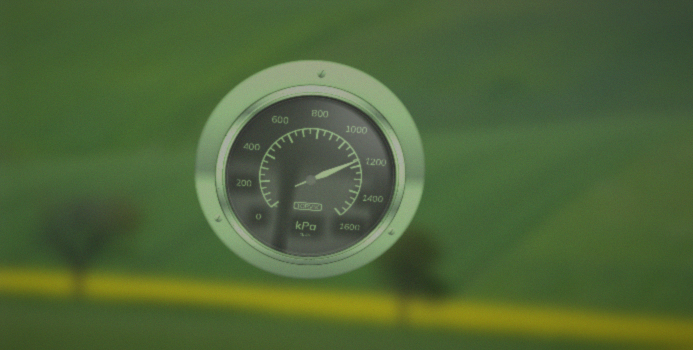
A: 1150kPa
